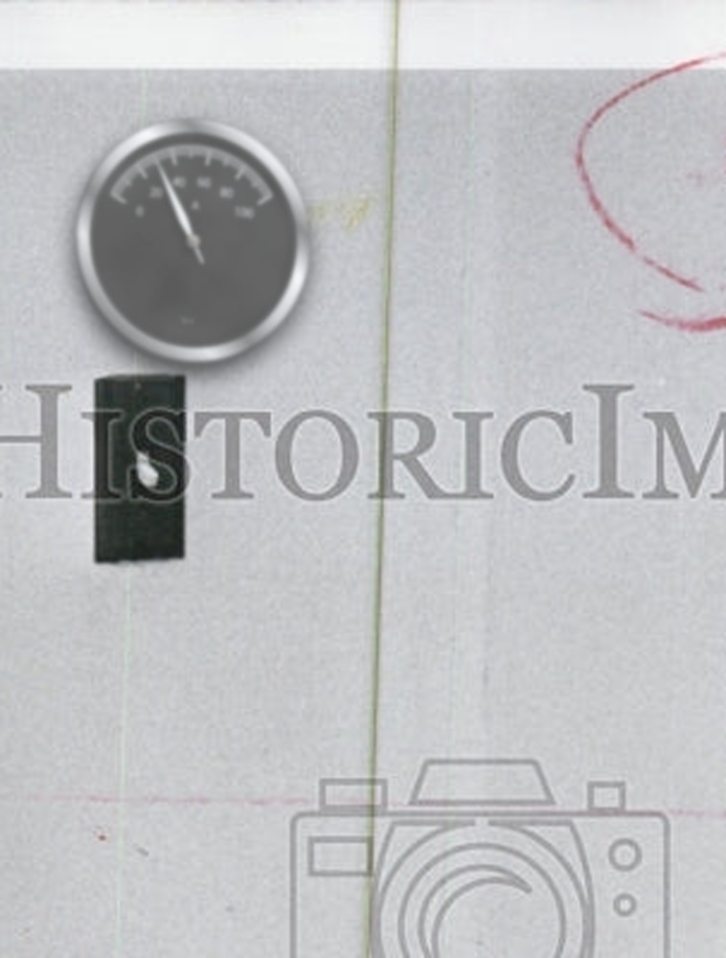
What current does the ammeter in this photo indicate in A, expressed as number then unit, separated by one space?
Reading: 30 A
